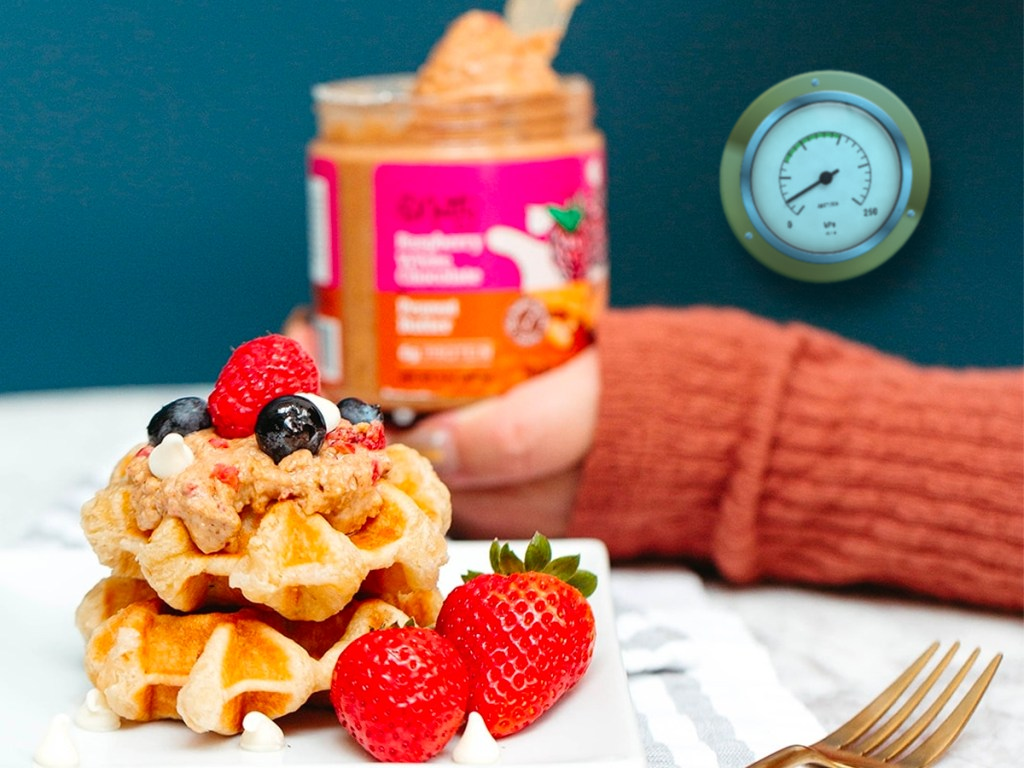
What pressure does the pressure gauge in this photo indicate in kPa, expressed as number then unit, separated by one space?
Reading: 20 kPa
